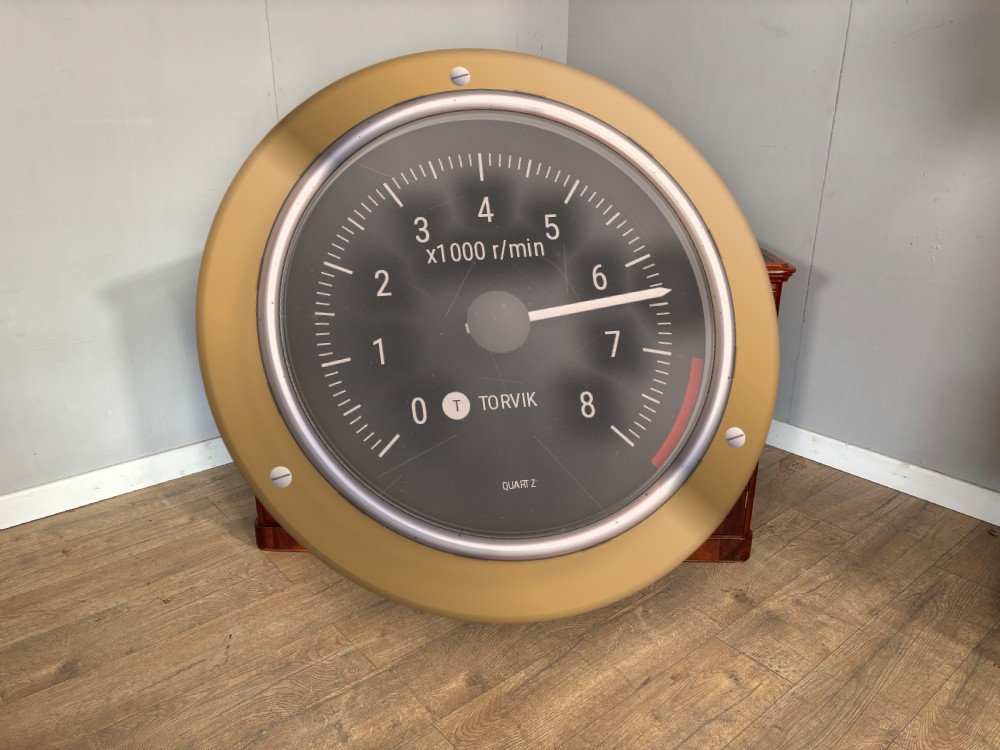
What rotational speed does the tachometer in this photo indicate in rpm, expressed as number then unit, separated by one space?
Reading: 6400 rpm
